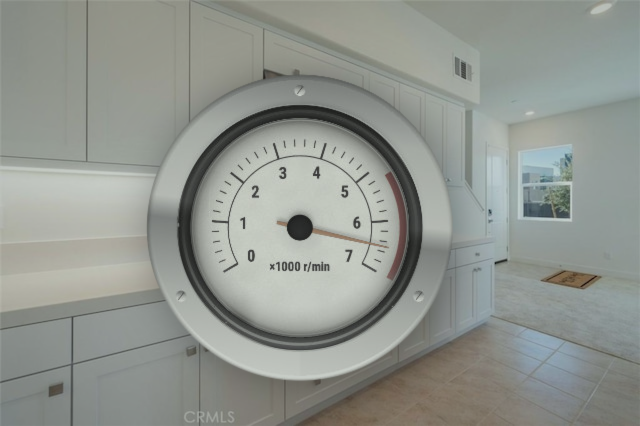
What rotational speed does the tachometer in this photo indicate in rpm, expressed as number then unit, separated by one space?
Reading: 6500 rpm
